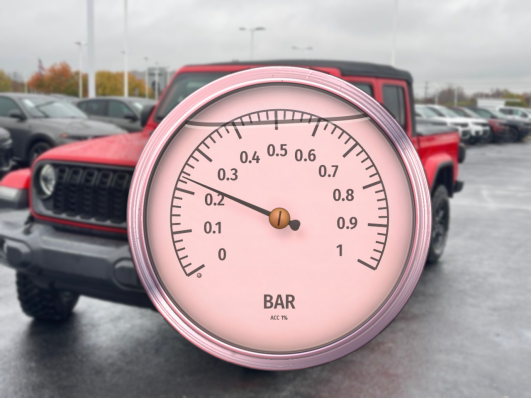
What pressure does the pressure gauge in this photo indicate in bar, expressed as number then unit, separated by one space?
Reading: 0.23 bar
